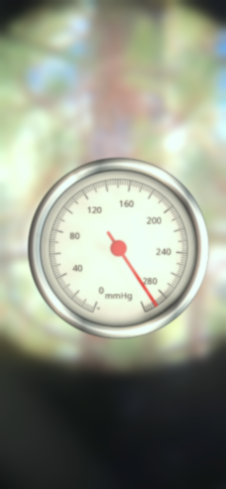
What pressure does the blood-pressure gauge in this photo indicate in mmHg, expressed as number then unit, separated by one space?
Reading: 290 mmHg
